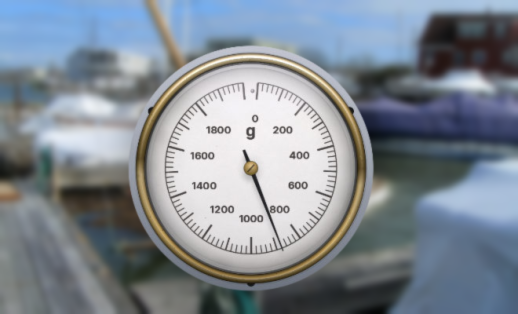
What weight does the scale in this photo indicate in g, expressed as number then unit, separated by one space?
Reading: 880 g
